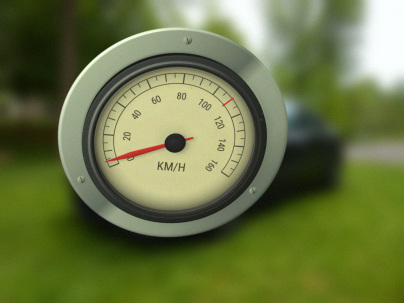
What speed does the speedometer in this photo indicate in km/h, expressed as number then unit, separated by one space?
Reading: 5 km/h
